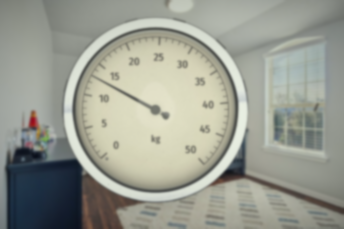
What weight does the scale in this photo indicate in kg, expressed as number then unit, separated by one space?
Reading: 13 kg
